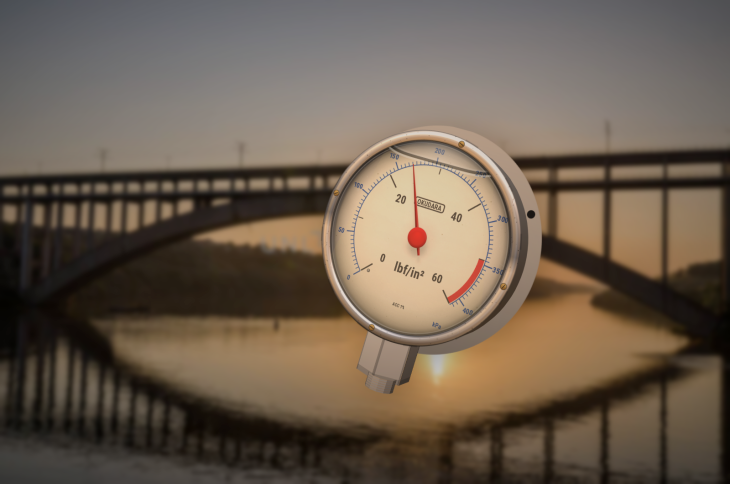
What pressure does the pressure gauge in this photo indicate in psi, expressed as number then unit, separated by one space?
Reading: 25 psi
